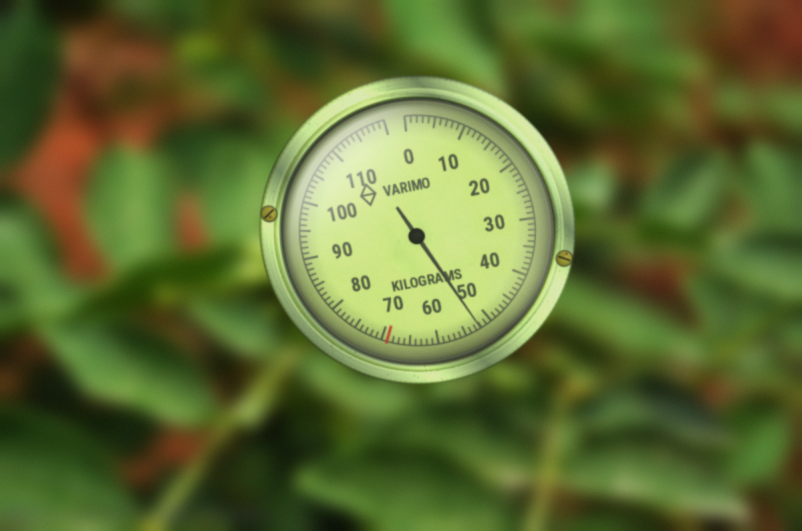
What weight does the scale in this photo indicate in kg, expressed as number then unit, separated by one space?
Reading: 52 kg
